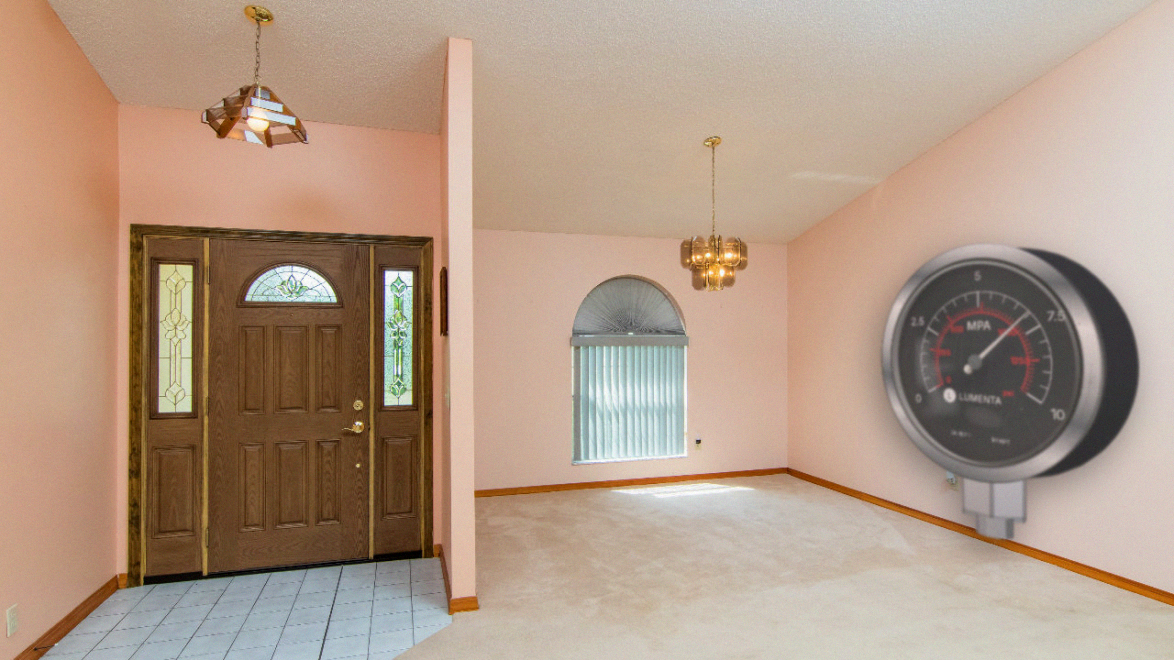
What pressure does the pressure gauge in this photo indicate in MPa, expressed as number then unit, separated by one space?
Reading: 7 MPa
